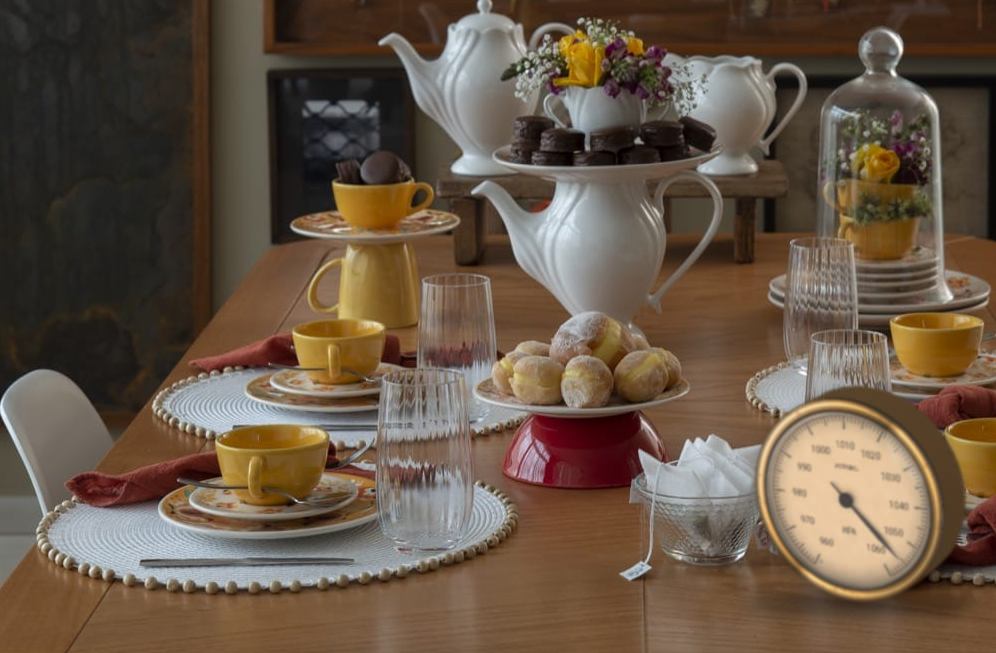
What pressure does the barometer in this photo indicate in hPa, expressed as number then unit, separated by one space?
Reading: 1055 hPa
